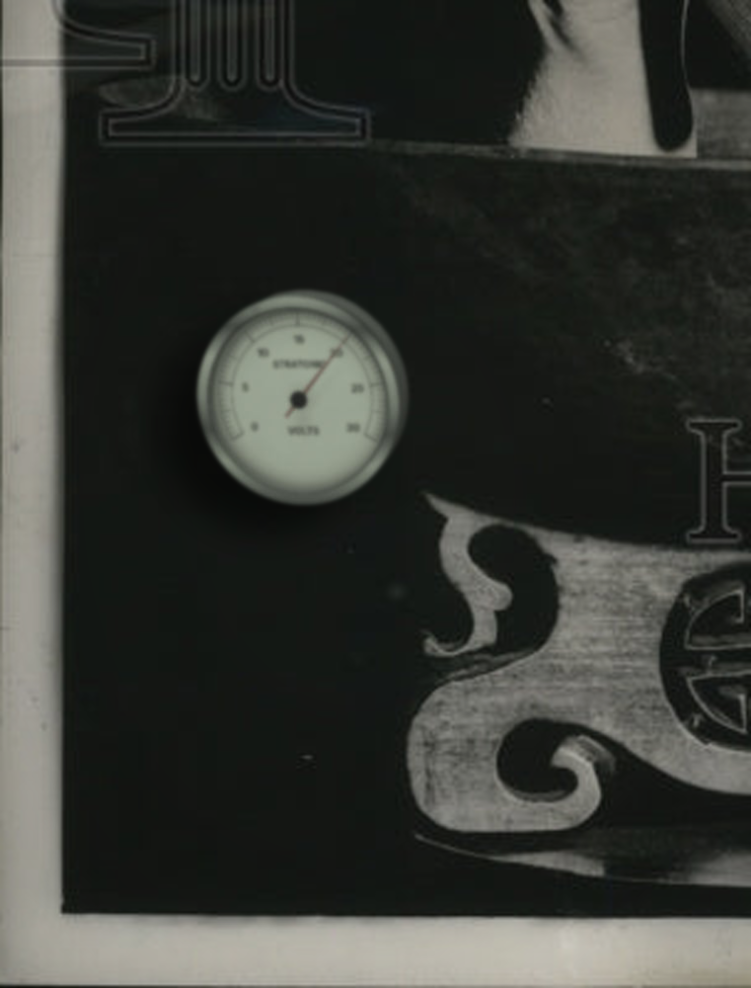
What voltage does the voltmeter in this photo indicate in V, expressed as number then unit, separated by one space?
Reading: 20 V
